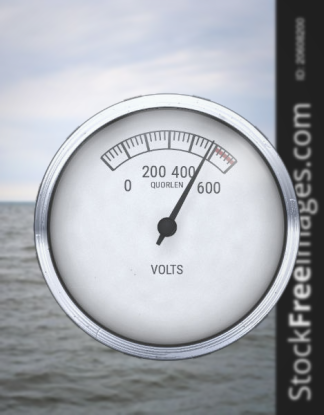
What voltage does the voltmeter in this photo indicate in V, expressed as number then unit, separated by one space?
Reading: 480 V
